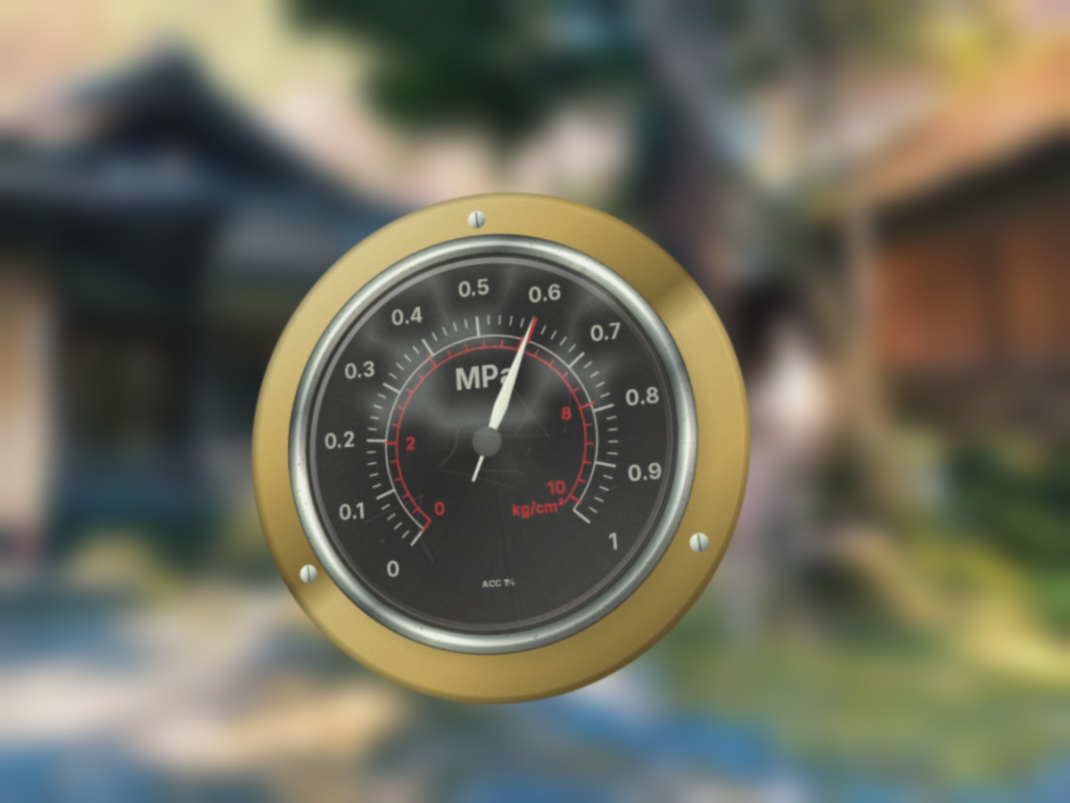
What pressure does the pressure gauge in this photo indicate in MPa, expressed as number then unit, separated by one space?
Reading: 0.6 MPa
